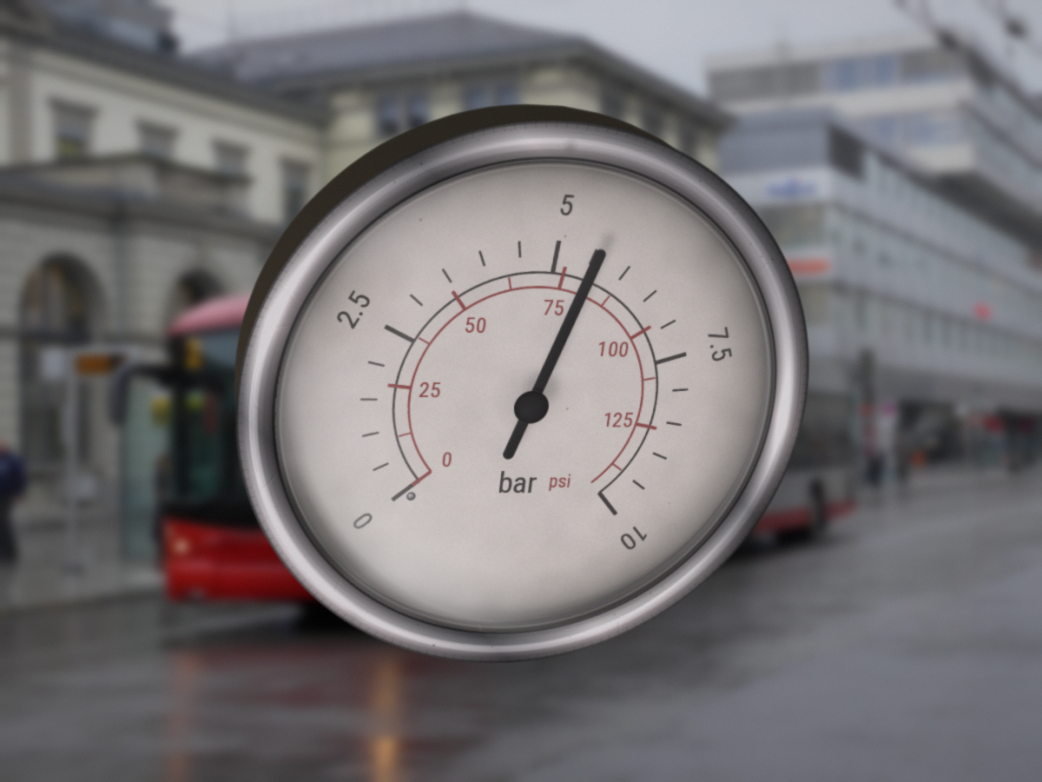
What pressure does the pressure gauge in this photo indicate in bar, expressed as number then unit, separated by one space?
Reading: 5.5 bar
